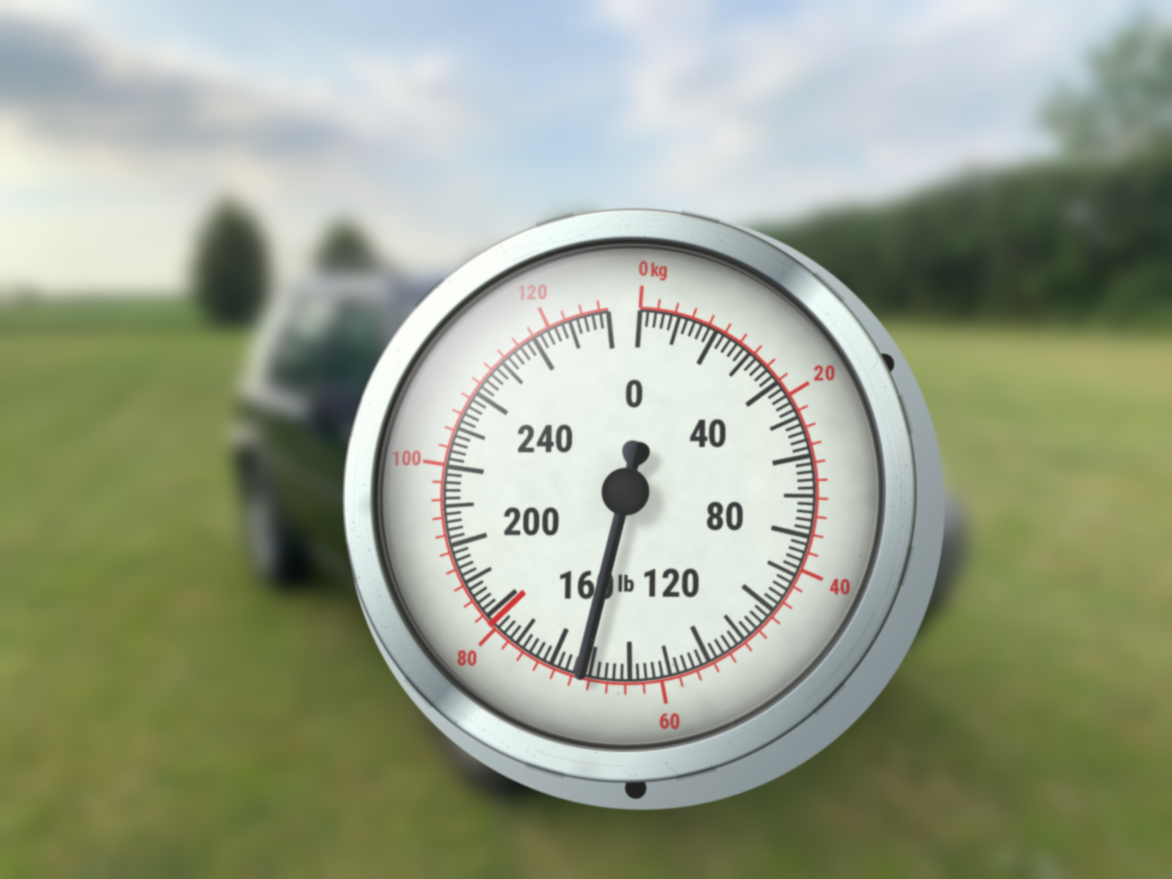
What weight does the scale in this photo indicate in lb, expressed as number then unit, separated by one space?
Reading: 152 lb
